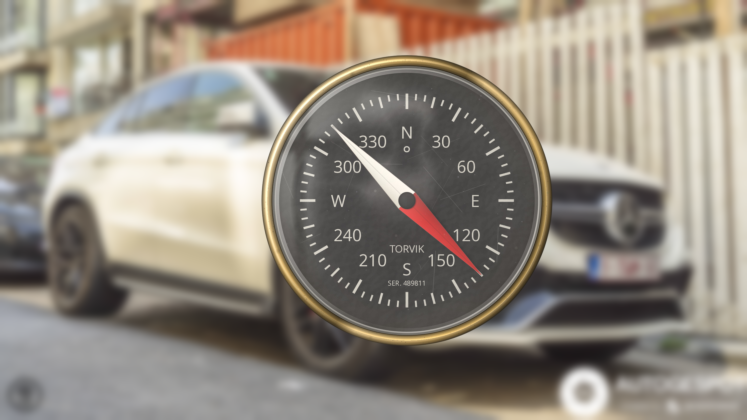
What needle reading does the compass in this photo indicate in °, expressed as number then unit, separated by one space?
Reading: 135 °
